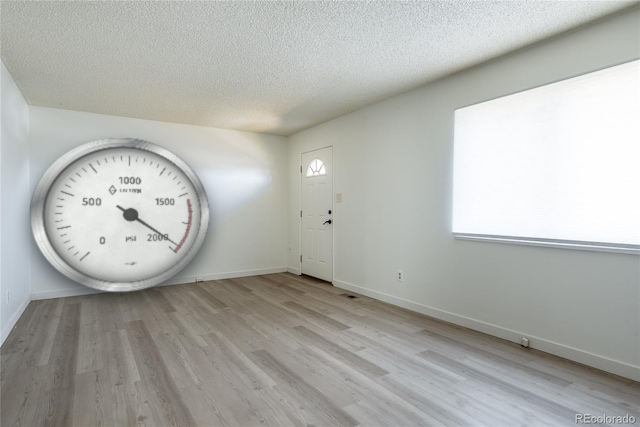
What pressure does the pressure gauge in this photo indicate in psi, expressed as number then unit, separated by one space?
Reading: 1950 psi
